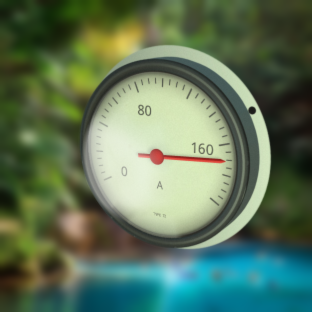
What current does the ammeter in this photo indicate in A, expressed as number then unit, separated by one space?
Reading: 170 A
